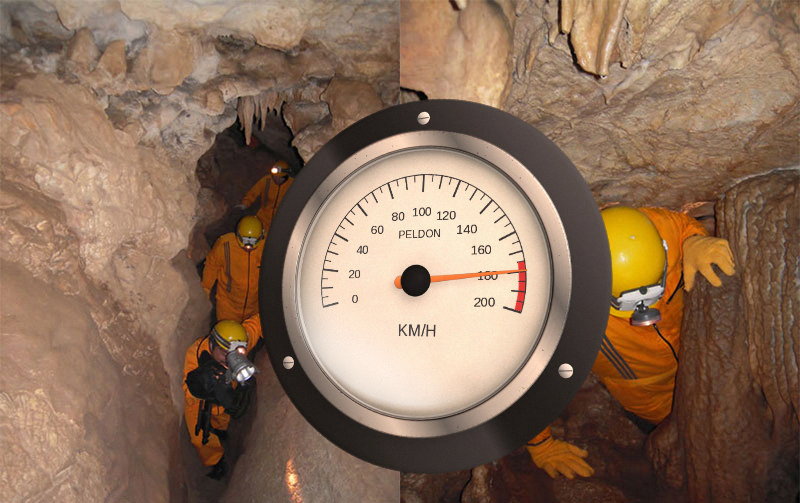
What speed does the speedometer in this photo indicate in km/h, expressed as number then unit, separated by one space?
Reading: 180 km/h
